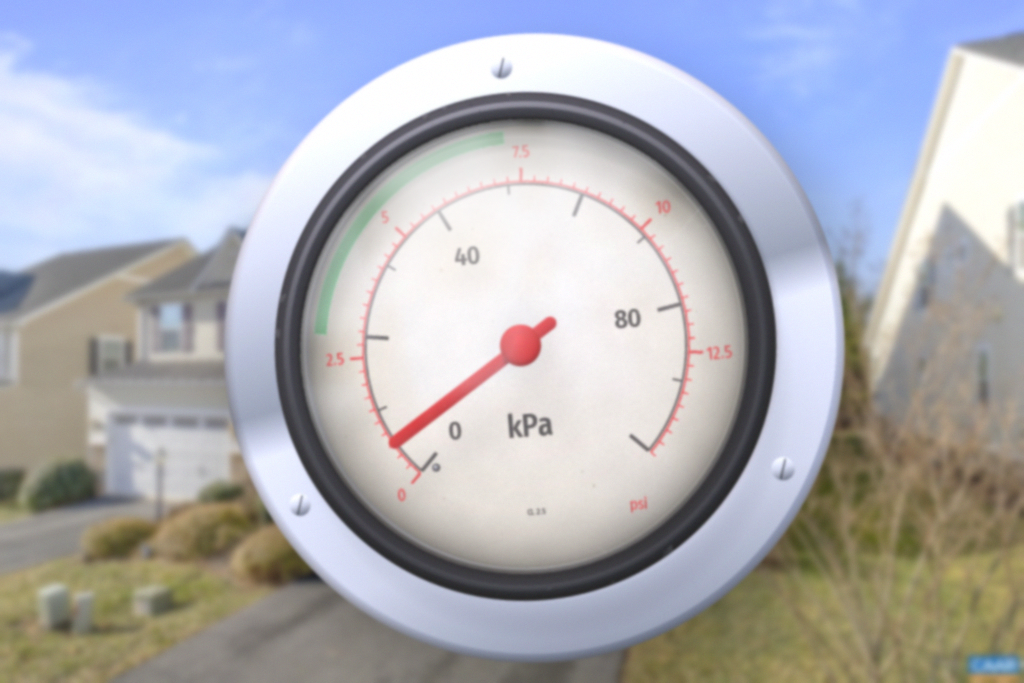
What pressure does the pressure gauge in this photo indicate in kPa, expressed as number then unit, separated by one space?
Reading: 5 kPa
